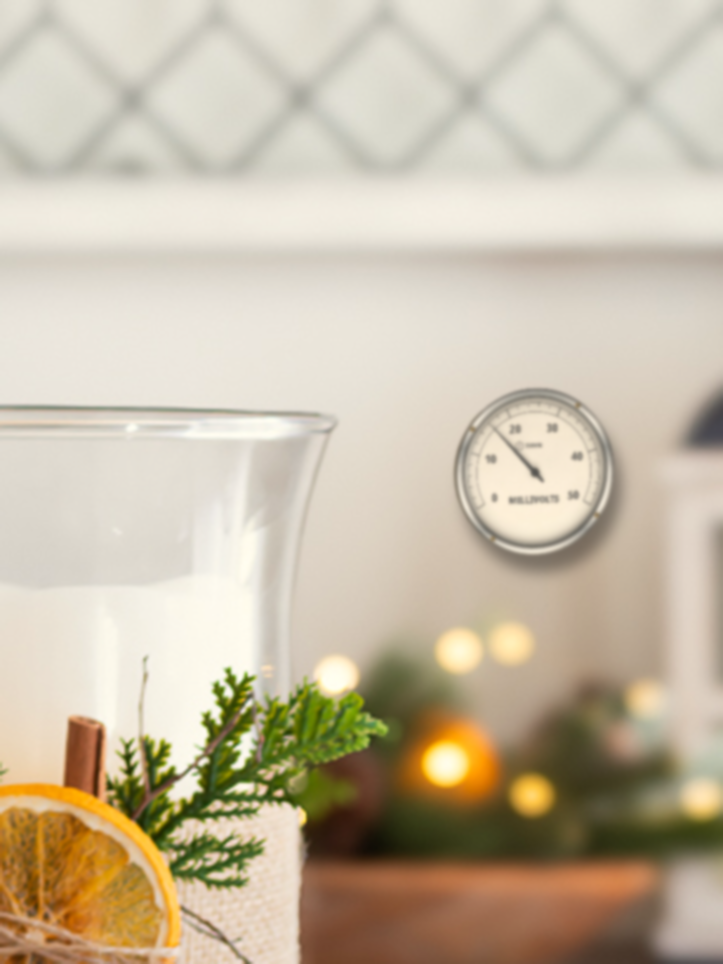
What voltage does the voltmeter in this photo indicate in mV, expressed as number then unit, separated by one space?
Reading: 16 mV
